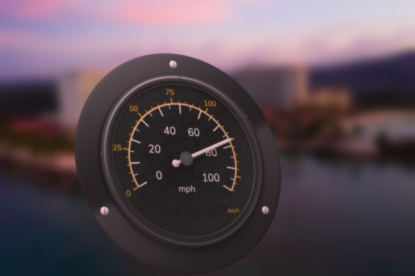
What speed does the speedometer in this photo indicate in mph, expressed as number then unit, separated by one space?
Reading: 77.5 mph
